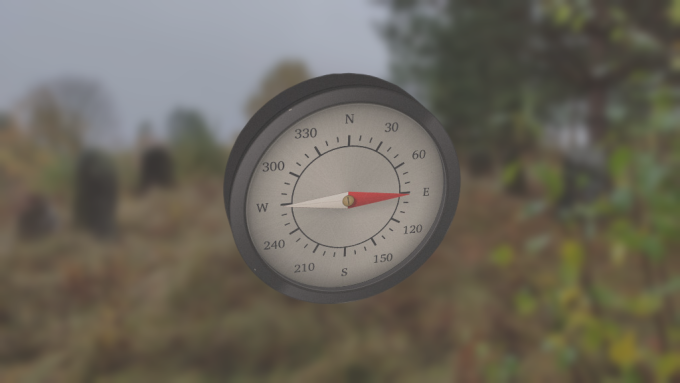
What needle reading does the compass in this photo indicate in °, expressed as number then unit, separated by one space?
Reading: 90 °
